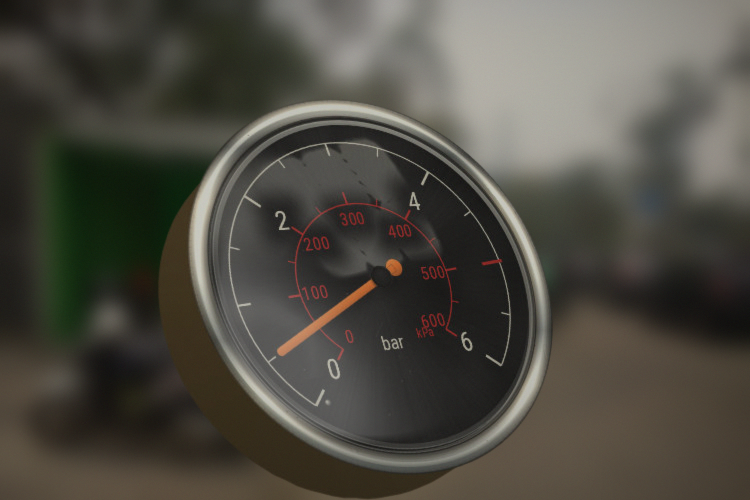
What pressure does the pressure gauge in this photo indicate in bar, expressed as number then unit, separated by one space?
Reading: 0.5 bar
